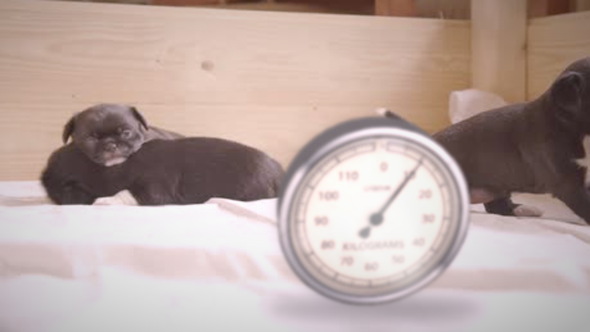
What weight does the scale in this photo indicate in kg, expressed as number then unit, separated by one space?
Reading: 10 kg
